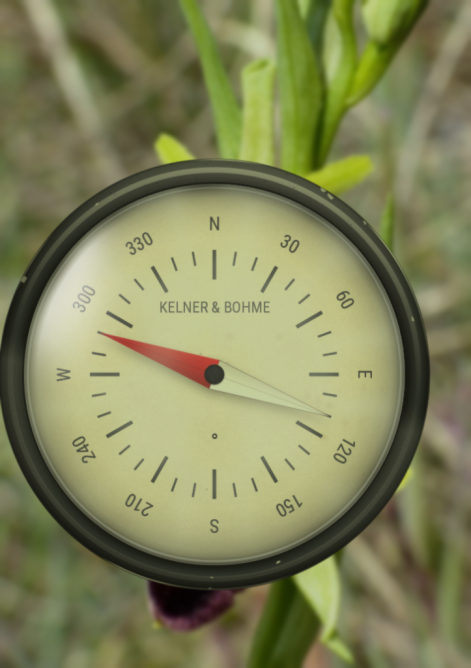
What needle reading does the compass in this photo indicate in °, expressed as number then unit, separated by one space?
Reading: 290 °
